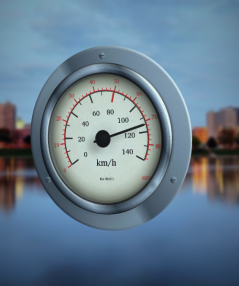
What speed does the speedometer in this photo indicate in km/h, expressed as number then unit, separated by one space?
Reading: 115 km/h
